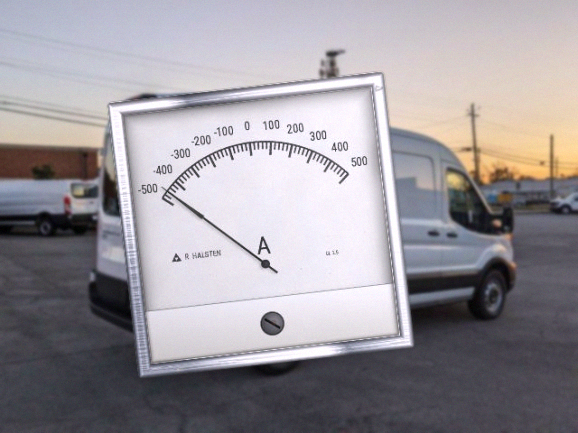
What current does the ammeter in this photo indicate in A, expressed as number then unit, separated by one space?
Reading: -460 A
